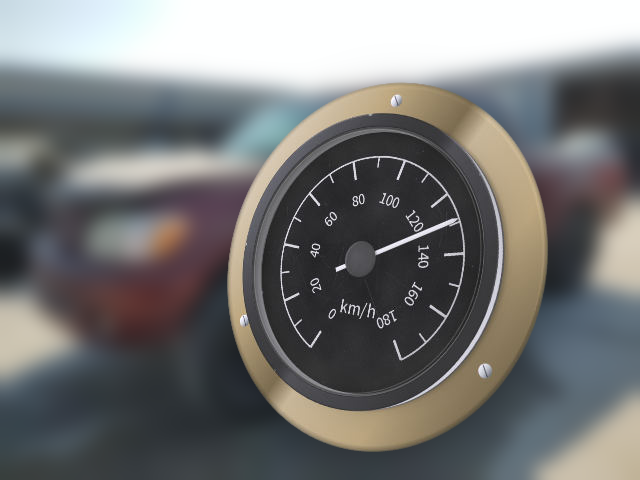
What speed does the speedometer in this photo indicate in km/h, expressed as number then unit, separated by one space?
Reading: 130 km/h
